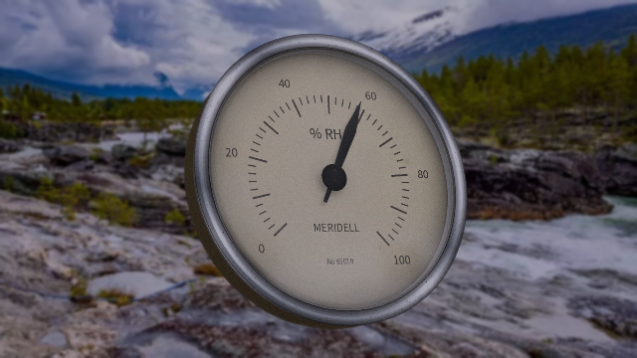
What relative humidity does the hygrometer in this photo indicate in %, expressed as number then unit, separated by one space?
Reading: 58 %
